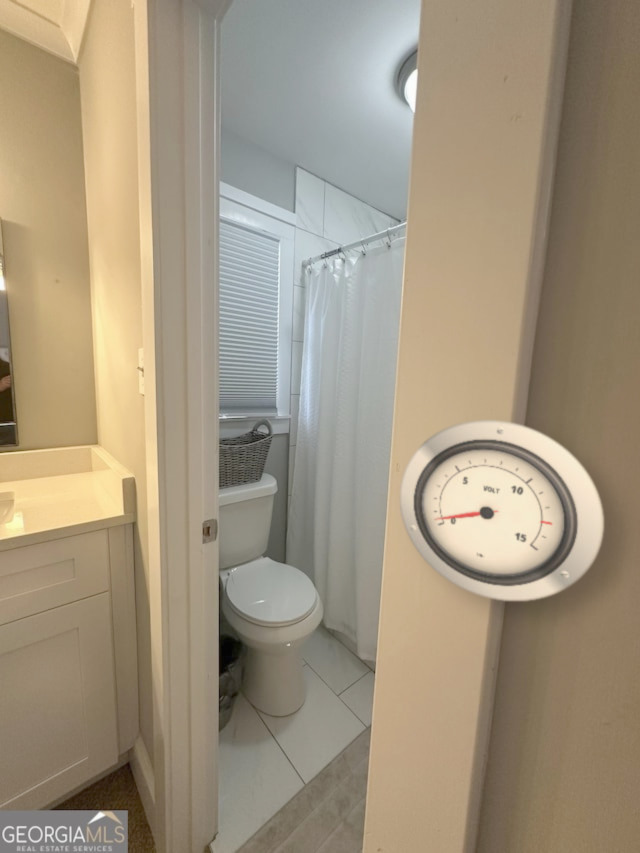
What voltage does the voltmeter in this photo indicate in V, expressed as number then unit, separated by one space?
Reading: 0.5 V
